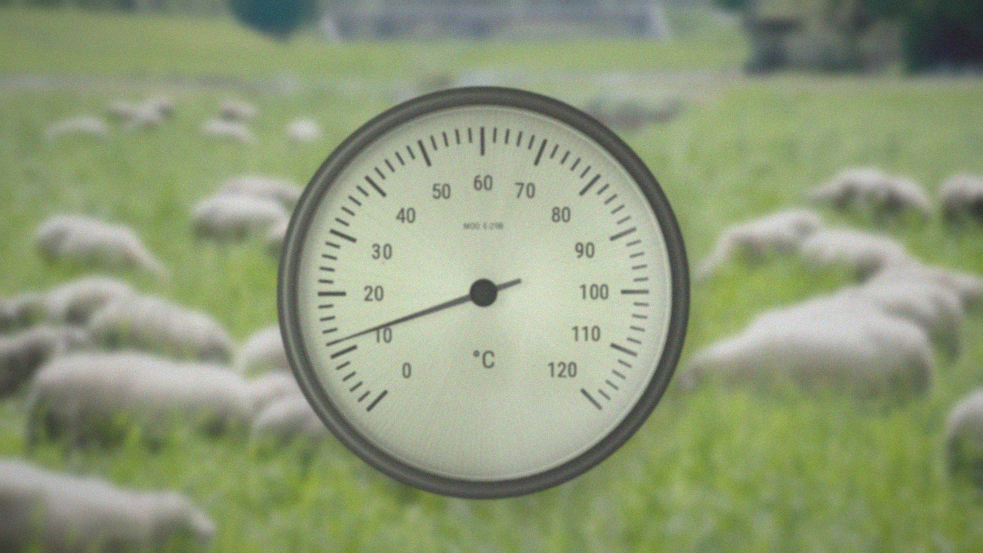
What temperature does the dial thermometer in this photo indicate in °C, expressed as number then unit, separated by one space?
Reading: 12 °C
